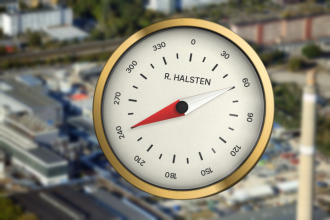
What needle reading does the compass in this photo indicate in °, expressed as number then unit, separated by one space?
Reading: 240 °
